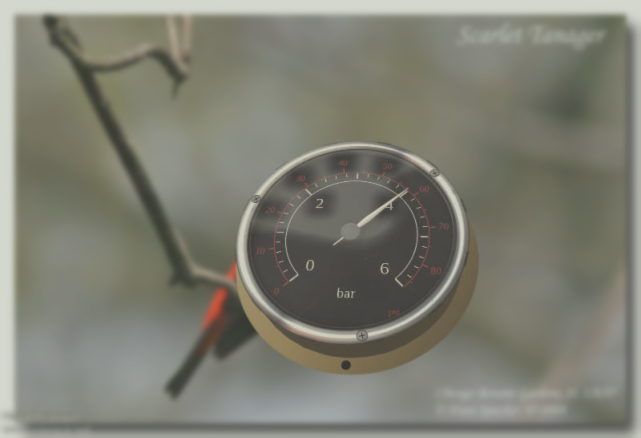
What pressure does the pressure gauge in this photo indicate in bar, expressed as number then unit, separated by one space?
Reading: 4 bar
